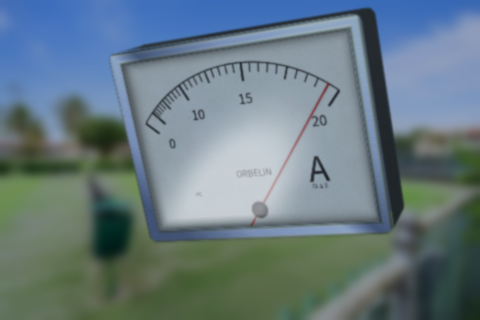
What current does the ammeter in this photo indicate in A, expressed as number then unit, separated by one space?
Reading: 19.5 A
